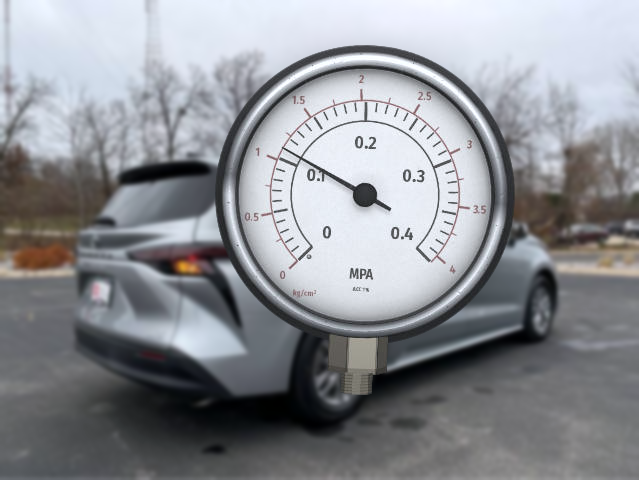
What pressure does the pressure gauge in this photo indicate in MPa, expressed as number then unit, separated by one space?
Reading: 0.11 MPa
